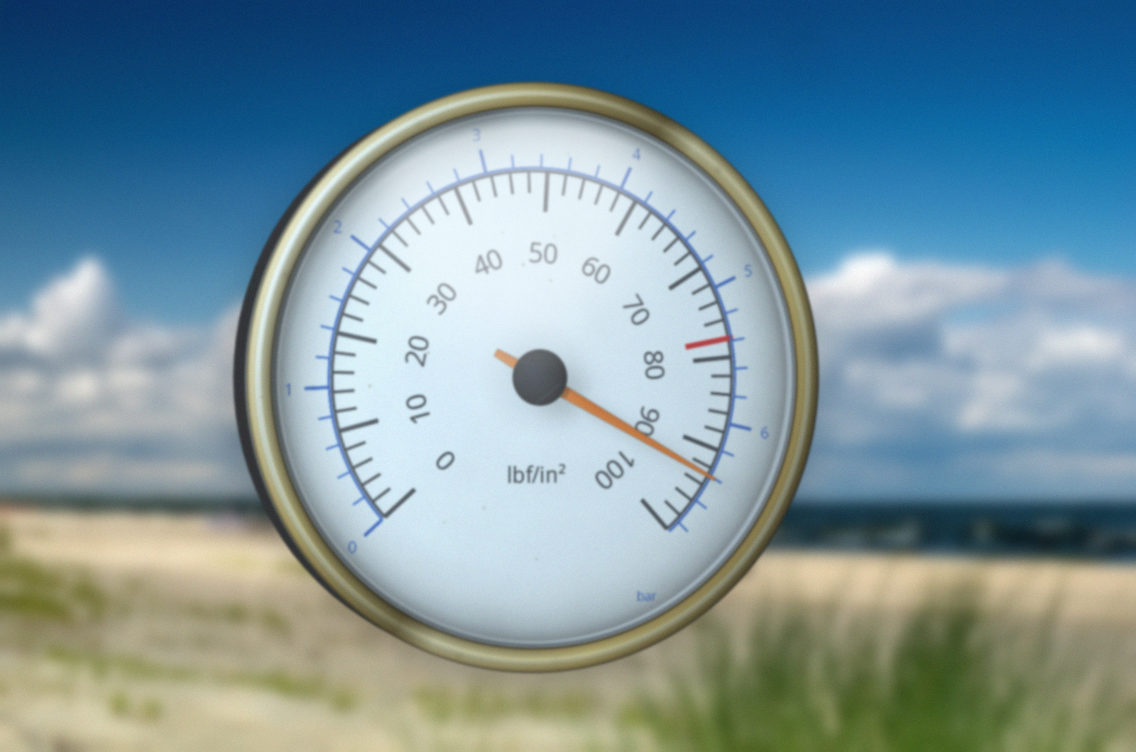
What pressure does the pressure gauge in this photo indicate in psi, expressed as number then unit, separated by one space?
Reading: 93 psi
